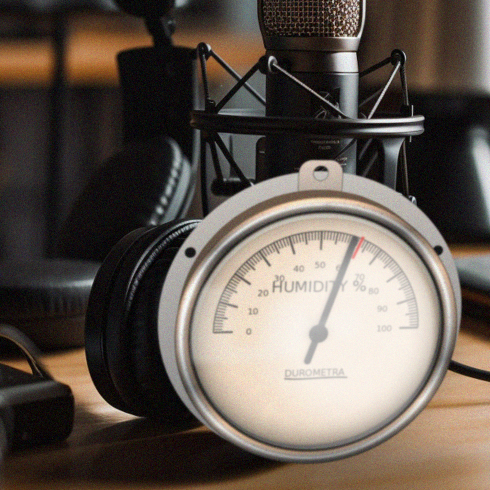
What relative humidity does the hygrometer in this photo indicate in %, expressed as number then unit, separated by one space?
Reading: 60 %
